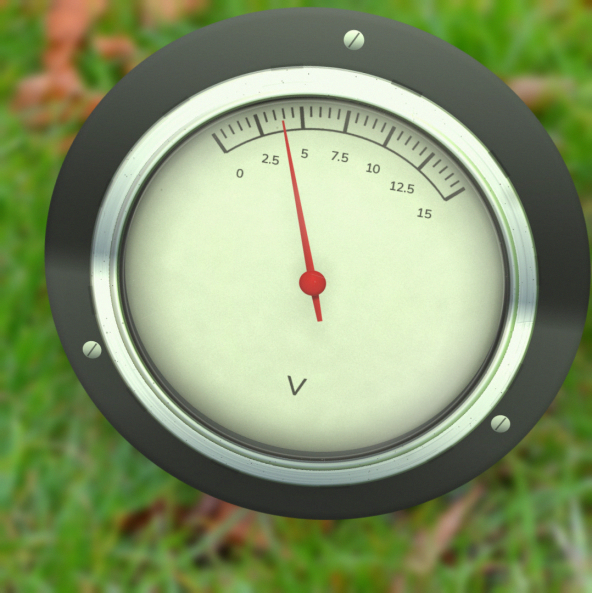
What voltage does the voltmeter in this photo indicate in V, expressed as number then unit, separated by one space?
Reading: 4 V
